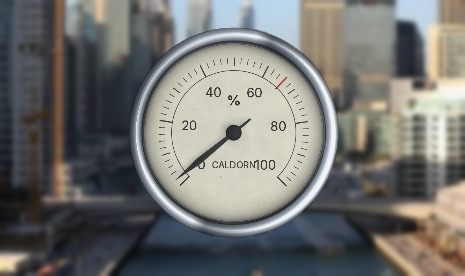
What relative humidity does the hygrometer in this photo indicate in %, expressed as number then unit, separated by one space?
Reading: 2 %
